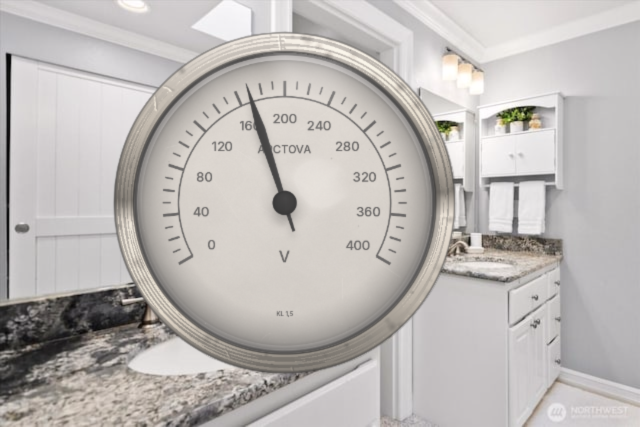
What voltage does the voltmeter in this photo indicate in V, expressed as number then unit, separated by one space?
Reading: 170 V
